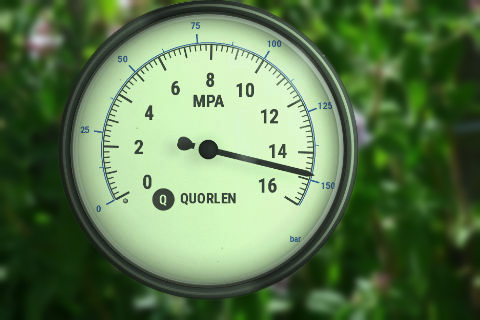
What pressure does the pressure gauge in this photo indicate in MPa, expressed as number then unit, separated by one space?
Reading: 14.8 MPa
